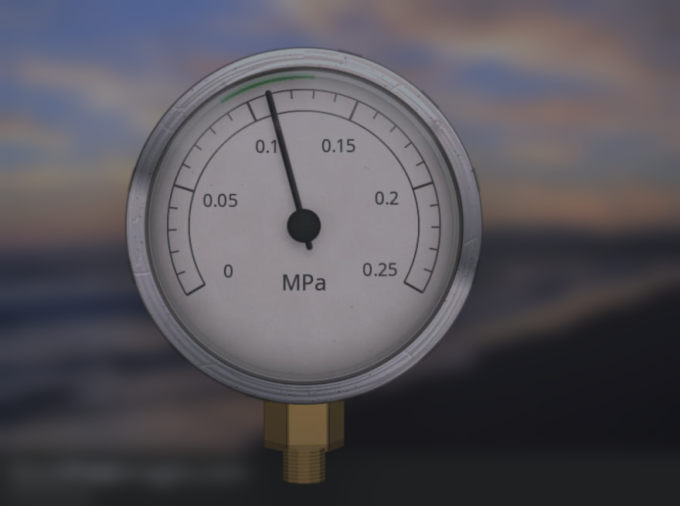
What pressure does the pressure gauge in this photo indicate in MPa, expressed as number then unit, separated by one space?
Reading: 0.11 MPa
